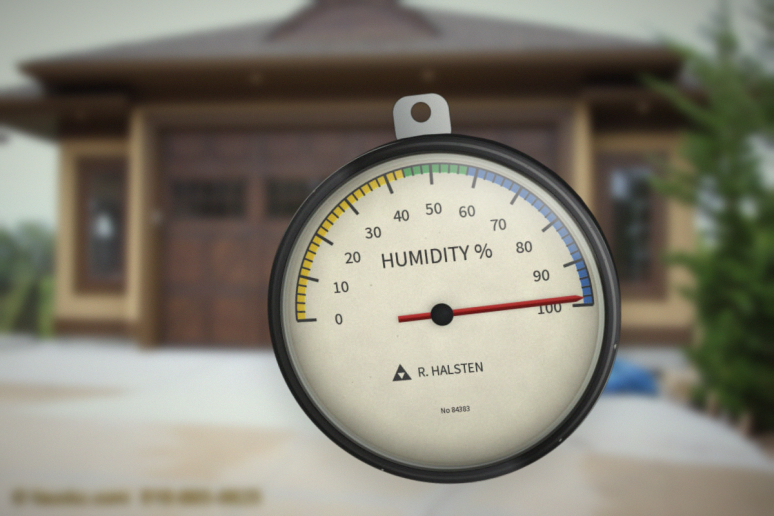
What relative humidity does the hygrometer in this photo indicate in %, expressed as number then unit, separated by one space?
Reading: 98 %
